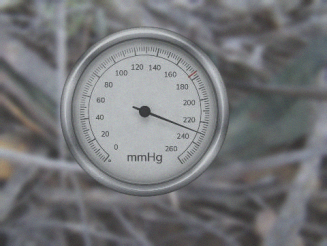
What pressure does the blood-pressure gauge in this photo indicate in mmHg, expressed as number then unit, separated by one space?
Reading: 230 mmHg
